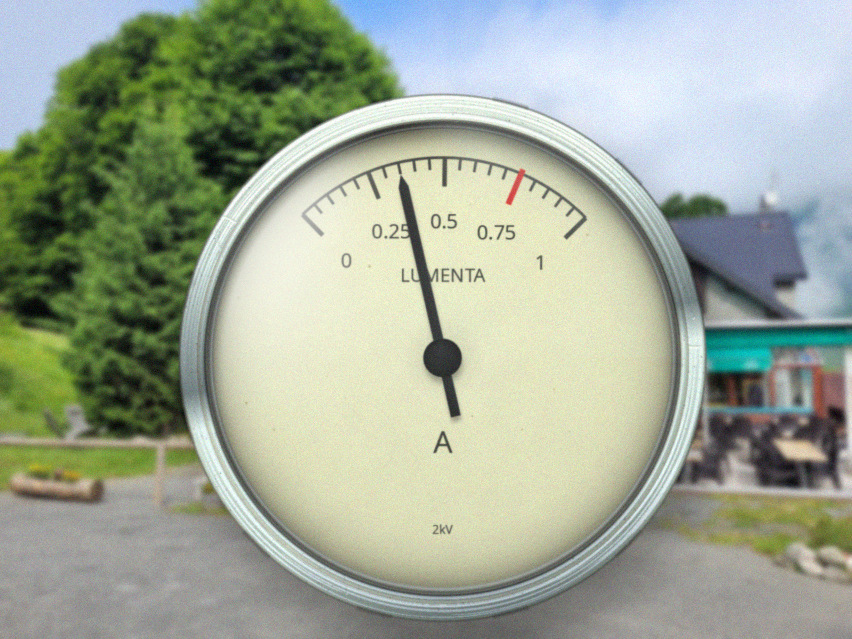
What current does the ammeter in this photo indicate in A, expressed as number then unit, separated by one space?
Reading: 0.35 A
